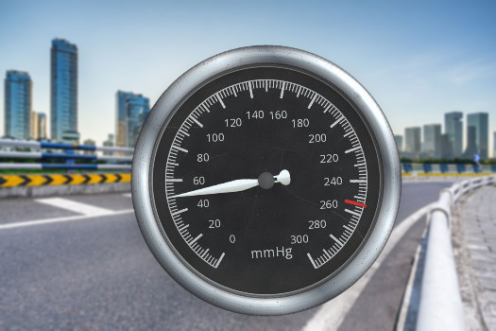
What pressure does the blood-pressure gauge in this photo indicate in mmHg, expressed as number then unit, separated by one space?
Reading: 50 mmHg
